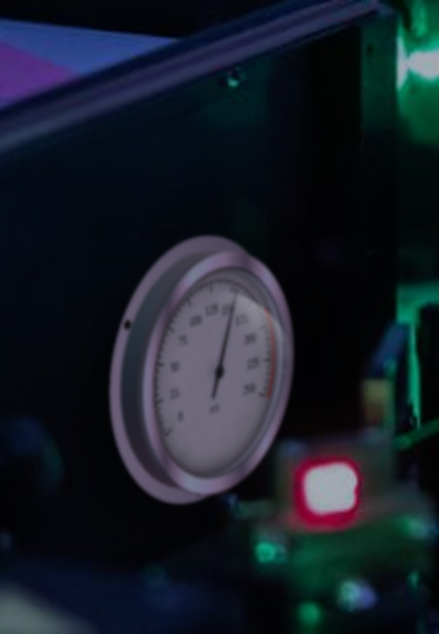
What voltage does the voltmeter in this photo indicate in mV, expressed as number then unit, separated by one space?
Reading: 150 mV
